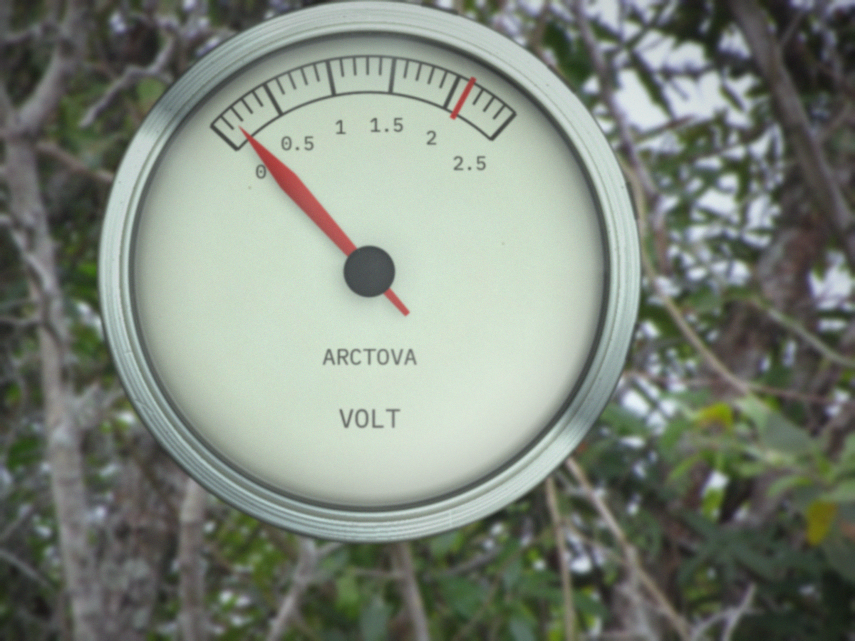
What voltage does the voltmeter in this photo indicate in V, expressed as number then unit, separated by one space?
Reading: 0.15 V
